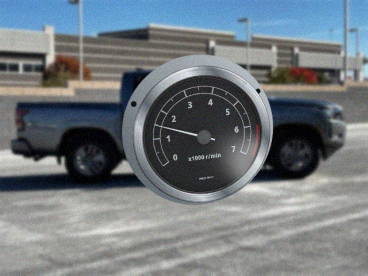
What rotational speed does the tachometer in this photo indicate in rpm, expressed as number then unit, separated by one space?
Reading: 1500 rpm
